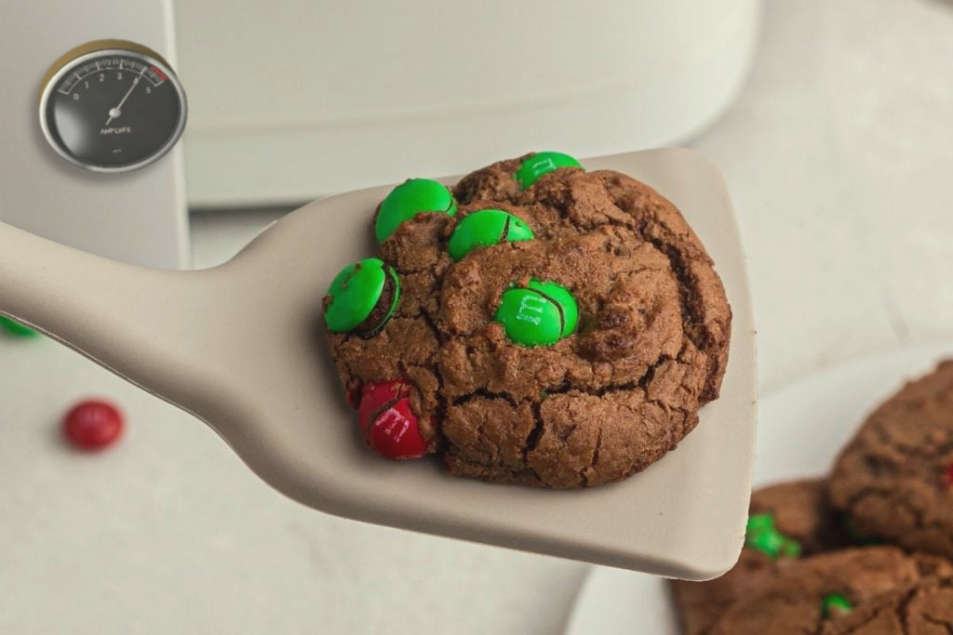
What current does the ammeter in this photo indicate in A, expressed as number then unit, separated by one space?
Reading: 4 A
